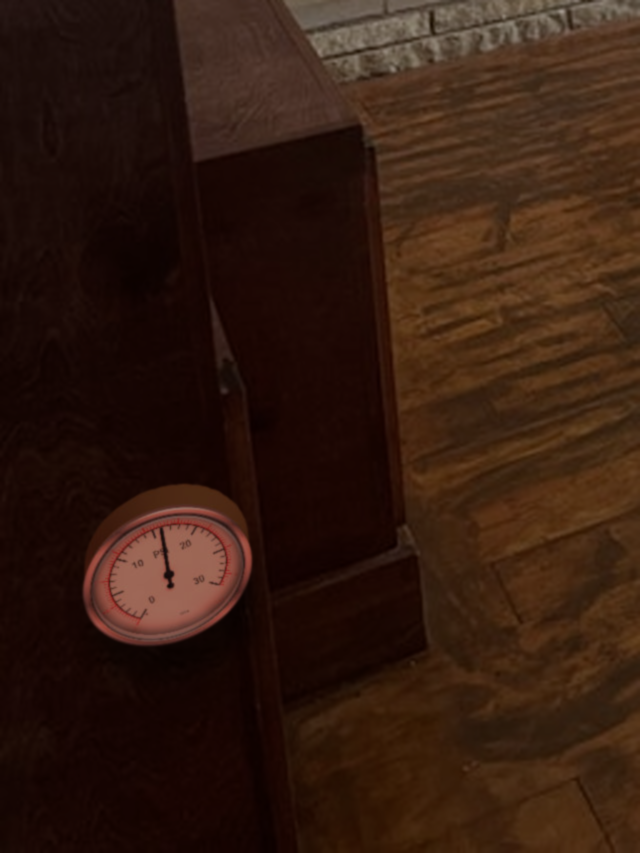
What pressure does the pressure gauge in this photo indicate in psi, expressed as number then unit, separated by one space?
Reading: 16 psi
